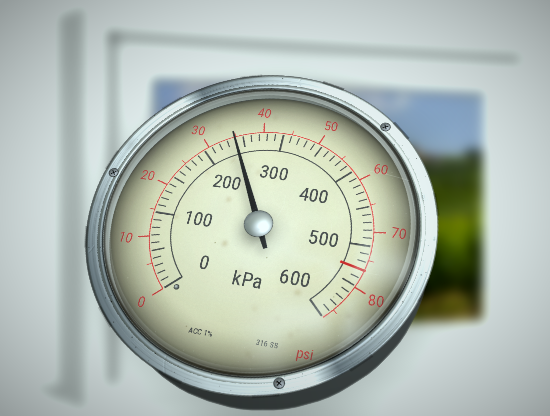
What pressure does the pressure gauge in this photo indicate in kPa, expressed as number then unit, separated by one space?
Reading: 240 kPa
